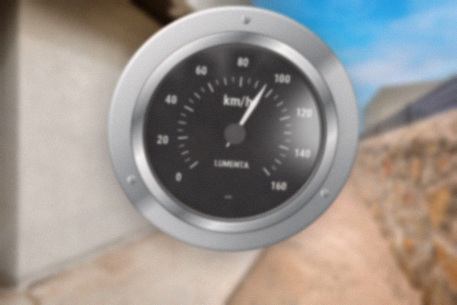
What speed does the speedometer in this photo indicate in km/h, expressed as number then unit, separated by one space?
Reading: 95 km/h
